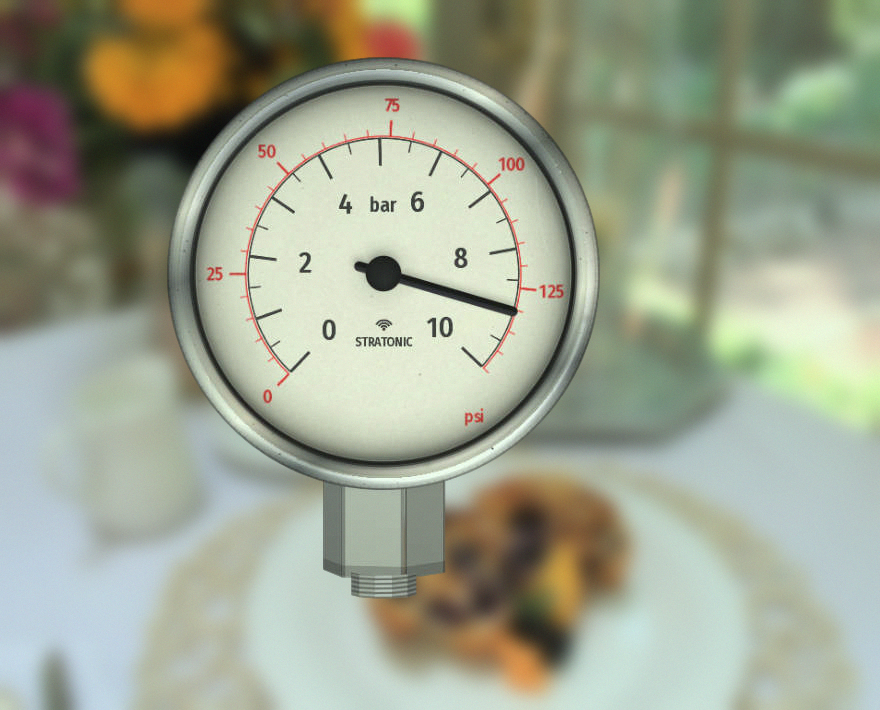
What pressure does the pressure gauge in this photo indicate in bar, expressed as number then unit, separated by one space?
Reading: 9 bar
